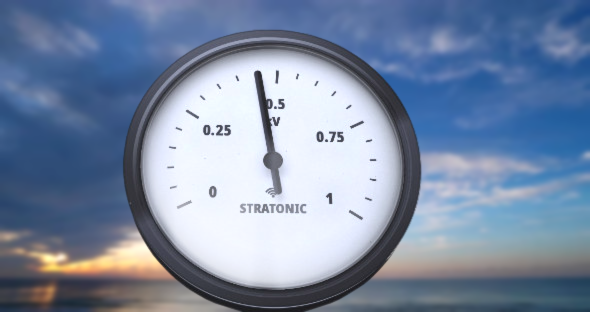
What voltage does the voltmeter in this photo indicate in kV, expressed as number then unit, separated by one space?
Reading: 0.45 kV
